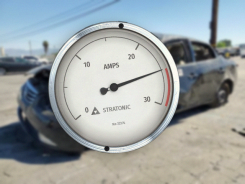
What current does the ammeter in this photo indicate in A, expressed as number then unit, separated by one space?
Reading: 25 A
